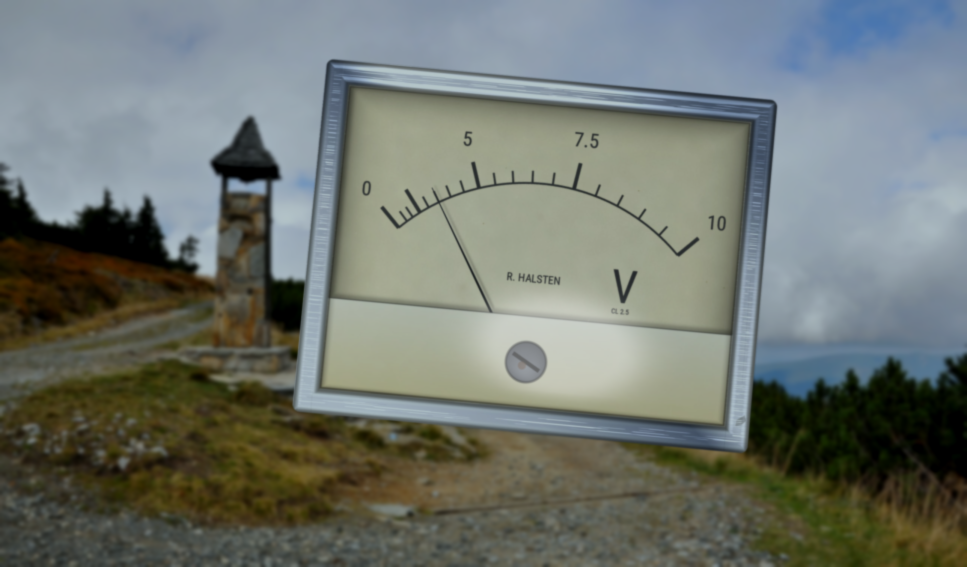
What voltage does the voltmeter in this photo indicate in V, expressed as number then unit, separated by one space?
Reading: 3.5 V
